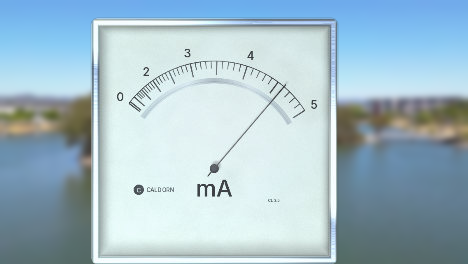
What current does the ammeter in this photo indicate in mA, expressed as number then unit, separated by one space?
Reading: 4.6 mA
